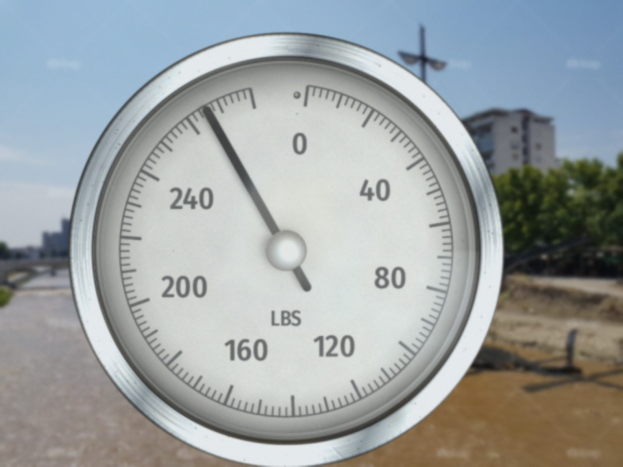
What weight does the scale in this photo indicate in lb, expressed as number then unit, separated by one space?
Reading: 266 lb
